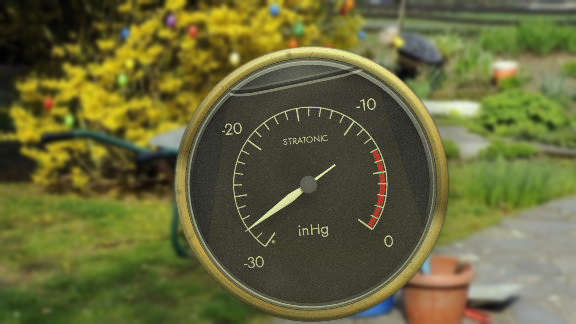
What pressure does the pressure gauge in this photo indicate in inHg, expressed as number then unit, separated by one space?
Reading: -28 inHg
